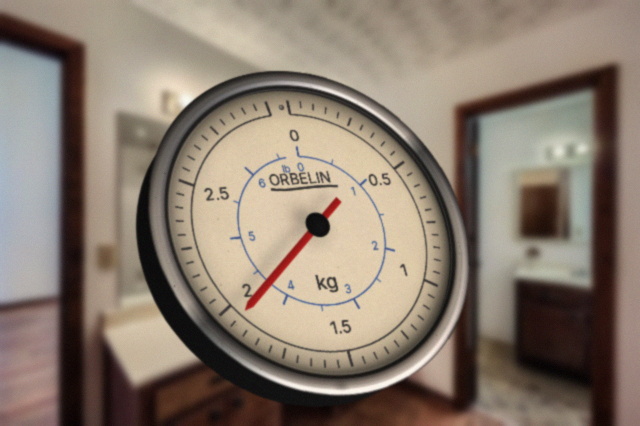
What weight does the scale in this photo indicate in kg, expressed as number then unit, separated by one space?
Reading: 1.95 kg
